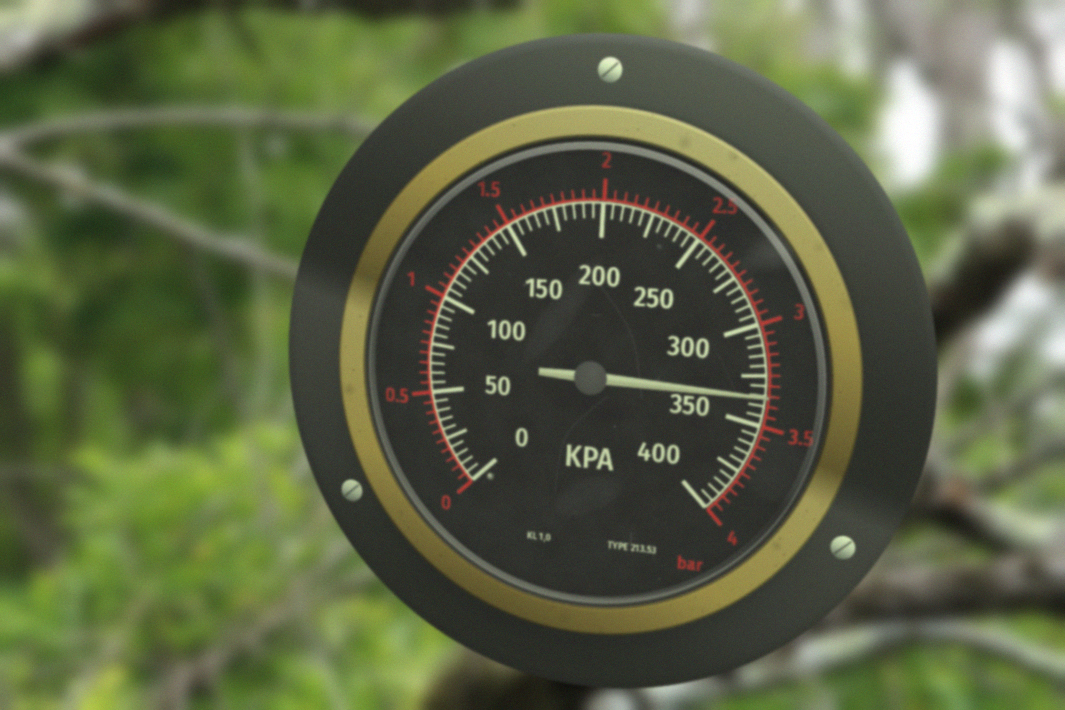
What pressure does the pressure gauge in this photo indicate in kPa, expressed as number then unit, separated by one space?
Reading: 335 kPa
